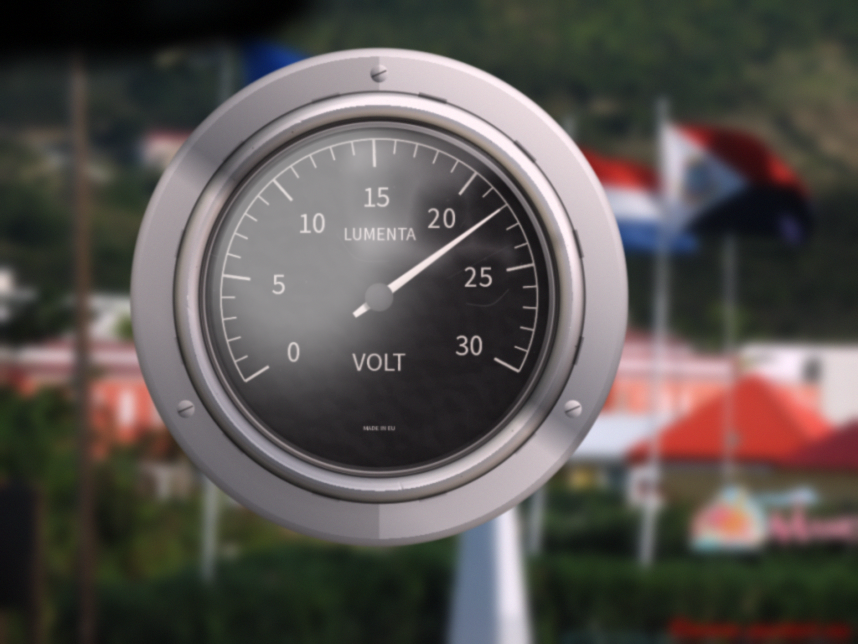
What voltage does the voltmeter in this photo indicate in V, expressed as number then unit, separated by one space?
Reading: 22 V
